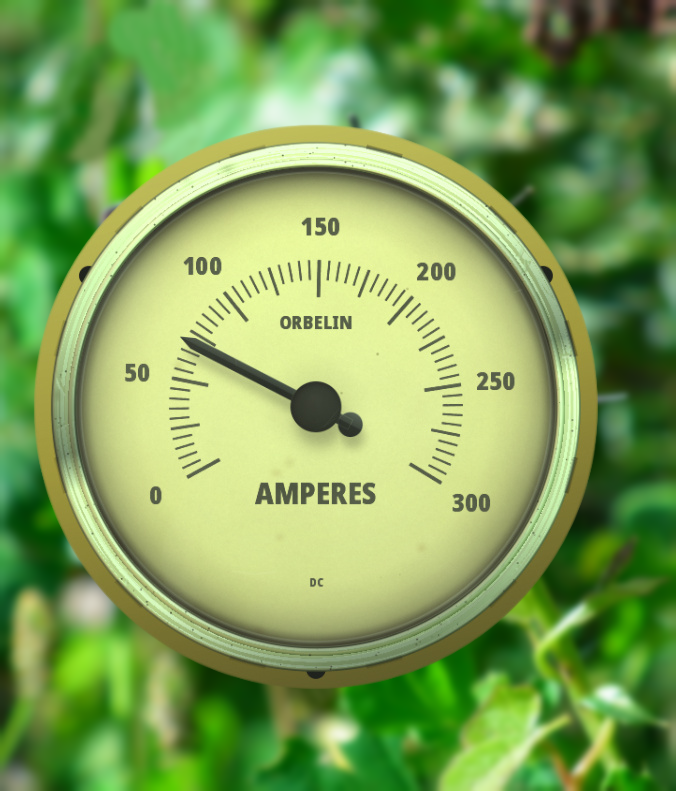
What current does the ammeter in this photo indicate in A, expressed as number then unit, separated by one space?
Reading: 70 A
